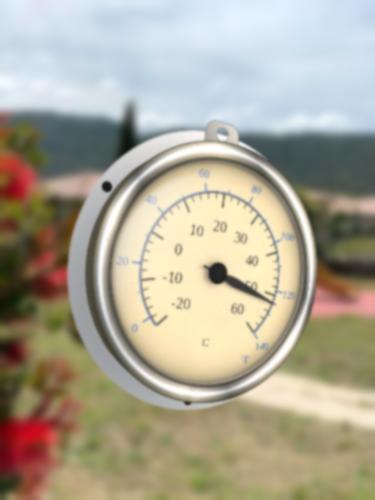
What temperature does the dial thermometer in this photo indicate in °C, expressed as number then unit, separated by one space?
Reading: 52 °C
